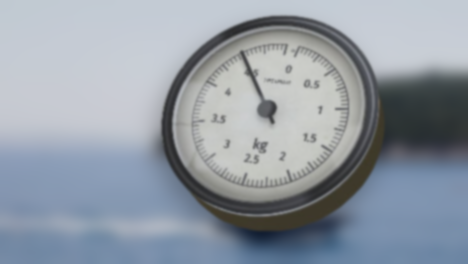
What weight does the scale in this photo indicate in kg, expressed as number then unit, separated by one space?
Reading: 4.5 kg
